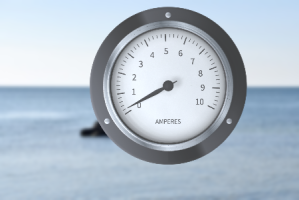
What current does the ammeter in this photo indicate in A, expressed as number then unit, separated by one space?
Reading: 0.2 A
